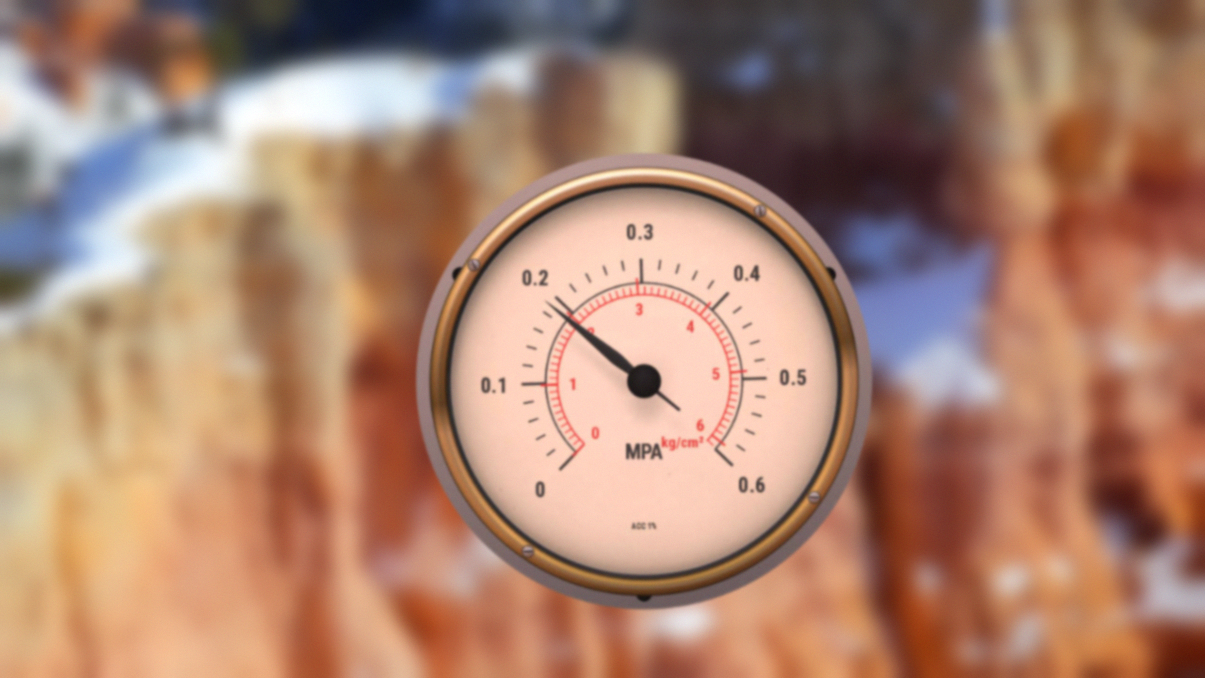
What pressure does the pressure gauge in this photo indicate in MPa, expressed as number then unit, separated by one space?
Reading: 0.19 MPa
